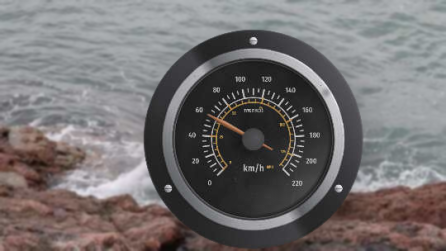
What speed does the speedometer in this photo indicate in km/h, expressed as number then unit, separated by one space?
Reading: 60 km/h
